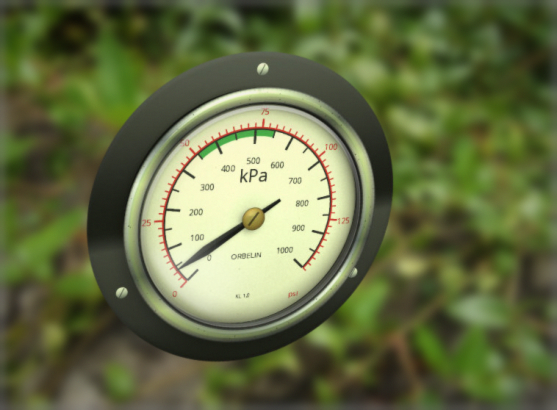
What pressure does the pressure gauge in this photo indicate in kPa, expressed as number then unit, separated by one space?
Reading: 50 kPa
